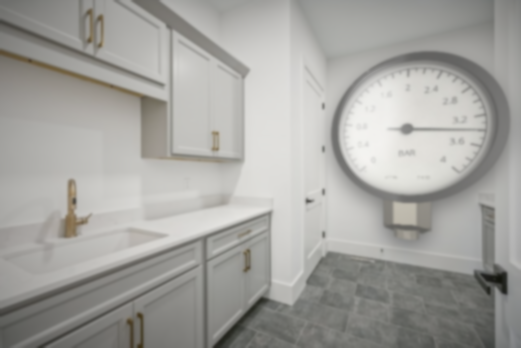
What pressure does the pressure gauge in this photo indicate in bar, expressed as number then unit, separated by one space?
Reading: 3.4 bar
